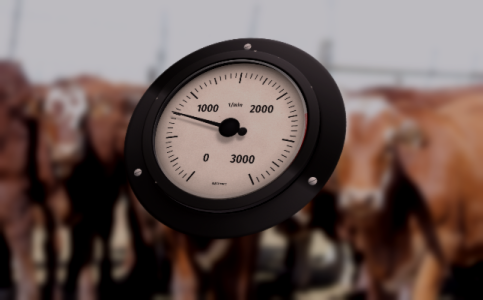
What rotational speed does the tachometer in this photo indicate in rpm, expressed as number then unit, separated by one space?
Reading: 750 rpm
